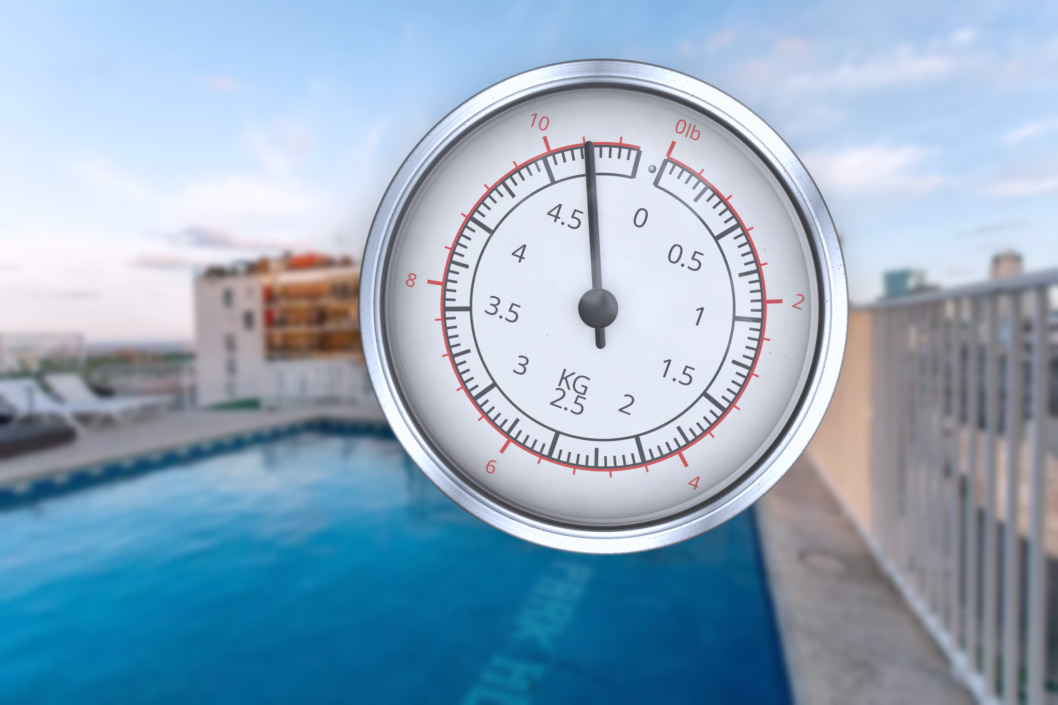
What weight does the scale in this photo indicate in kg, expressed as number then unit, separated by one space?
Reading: 4.75 kg
